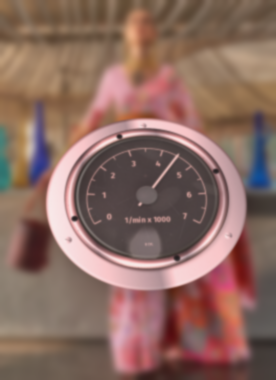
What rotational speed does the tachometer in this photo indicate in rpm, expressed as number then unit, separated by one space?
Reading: 4500 rpm
